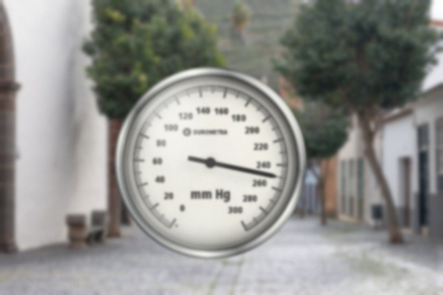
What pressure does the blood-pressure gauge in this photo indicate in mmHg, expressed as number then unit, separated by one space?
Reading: 250 mmHg
